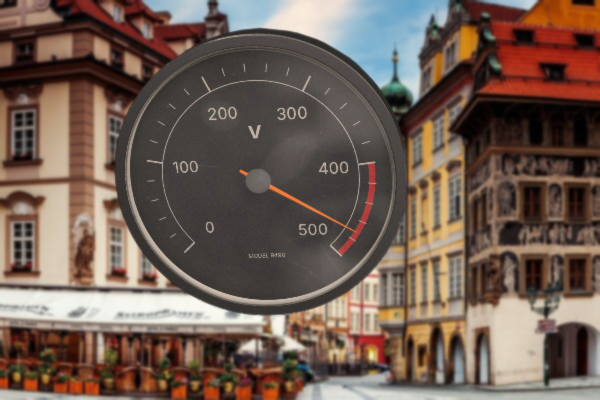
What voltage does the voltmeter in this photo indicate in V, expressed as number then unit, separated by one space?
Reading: 470 V
